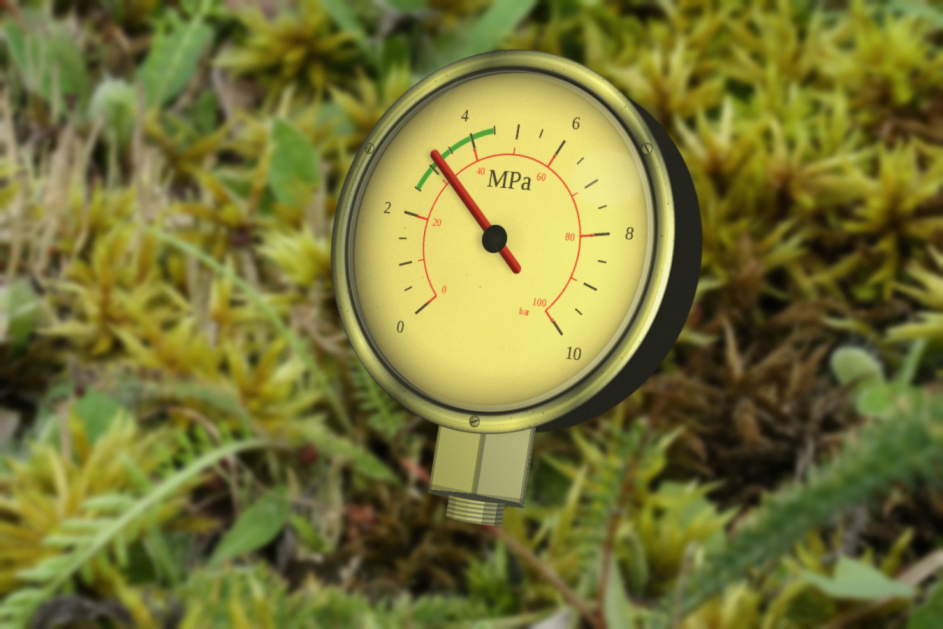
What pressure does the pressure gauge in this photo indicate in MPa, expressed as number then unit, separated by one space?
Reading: 3.25 MPa
